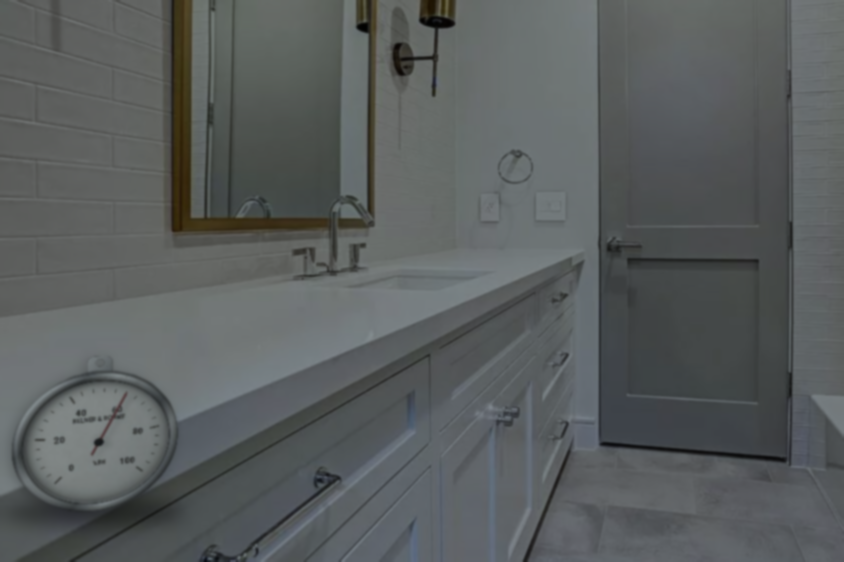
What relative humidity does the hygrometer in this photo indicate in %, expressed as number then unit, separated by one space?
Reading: 60 %
